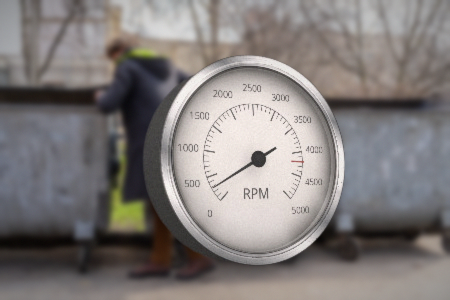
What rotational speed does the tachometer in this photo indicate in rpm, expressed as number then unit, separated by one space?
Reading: 300 rpm
